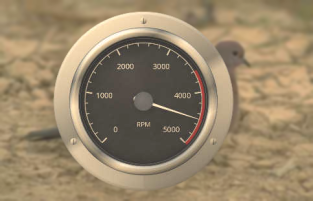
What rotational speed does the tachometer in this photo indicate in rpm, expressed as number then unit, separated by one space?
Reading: 4500 rpm
